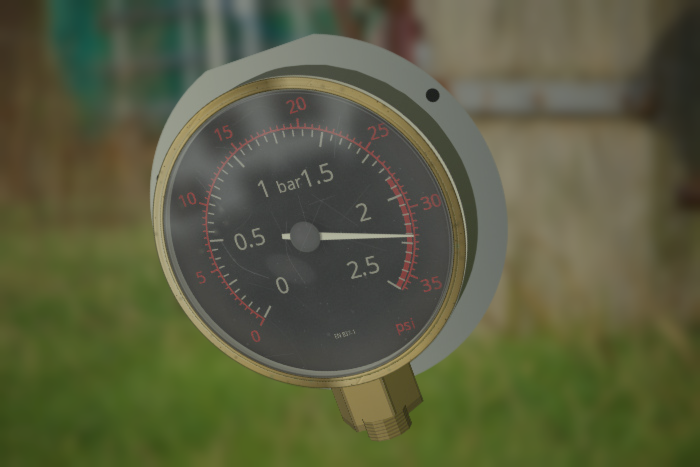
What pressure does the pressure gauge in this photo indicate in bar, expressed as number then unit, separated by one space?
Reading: 2.2 bar
